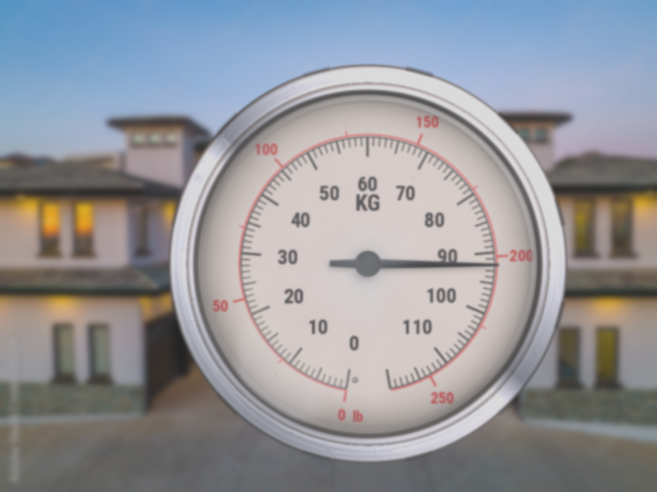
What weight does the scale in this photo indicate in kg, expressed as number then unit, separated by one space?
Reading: 92 kg
